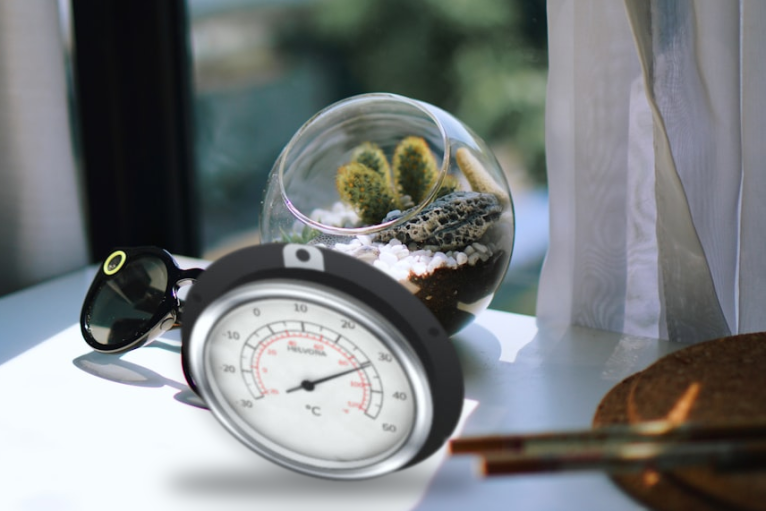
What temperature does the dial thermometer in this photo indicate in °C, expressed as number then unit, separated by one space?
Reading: 30 °C
